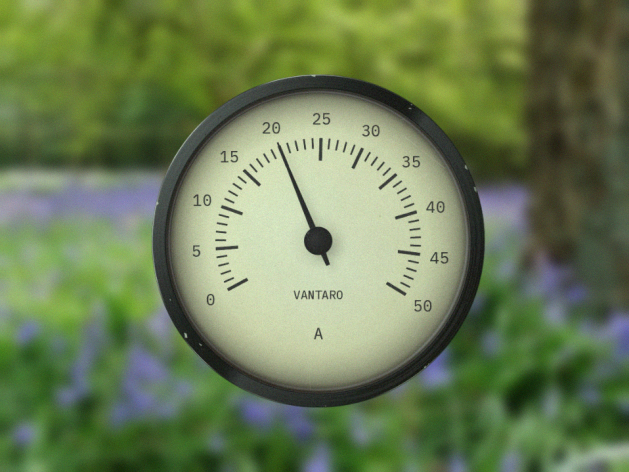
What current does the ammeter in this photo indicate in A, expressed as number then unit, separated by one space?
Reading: 20 A
